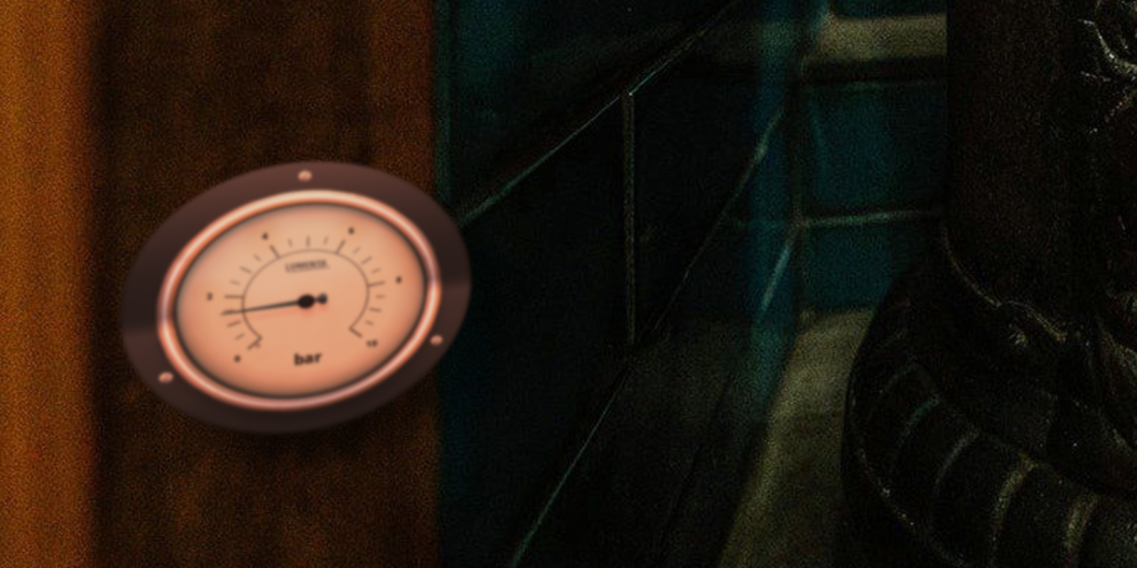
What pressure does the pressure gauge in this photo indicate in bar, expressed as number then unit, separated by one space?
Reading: 1.5 bar
